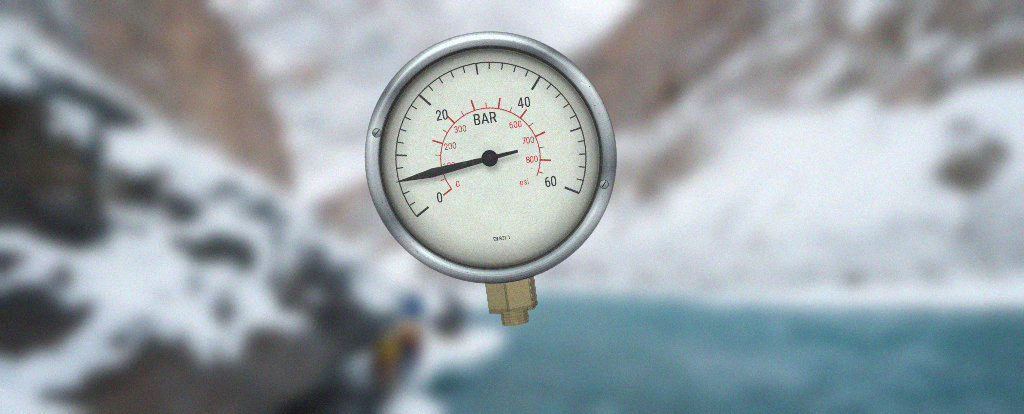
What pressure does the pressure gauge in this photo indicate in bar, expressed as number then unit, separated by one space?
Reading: 6 bar
